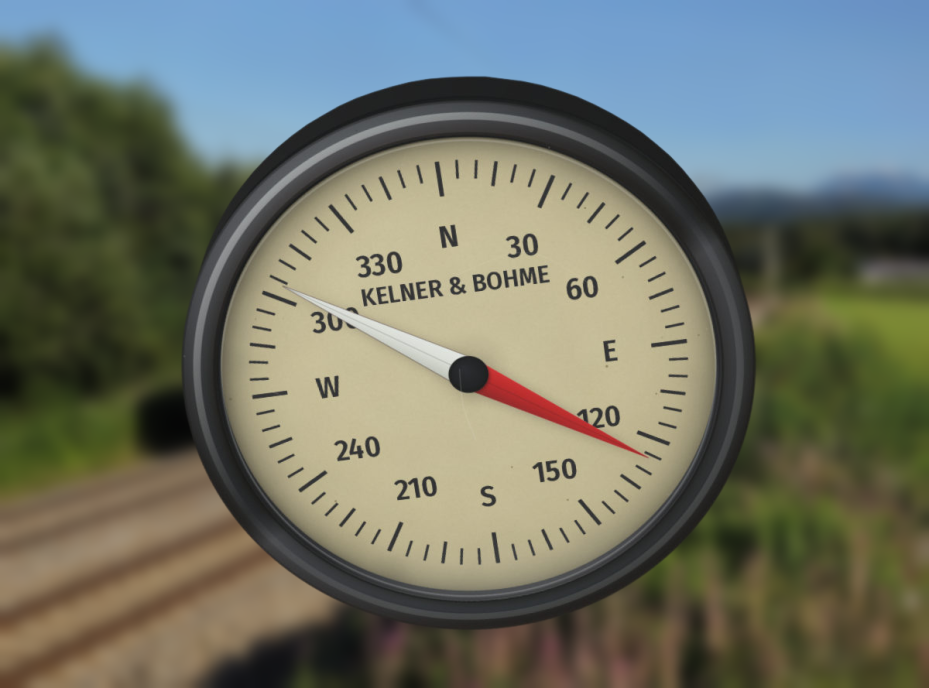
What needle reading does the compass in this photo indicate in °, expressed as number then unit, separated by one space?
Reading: 125 °
